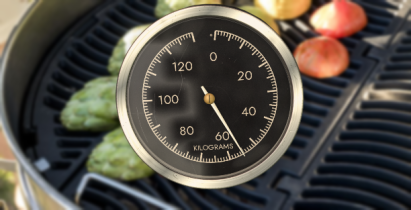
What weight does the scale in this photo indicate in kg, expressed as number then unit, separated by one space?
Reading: 55 kg
